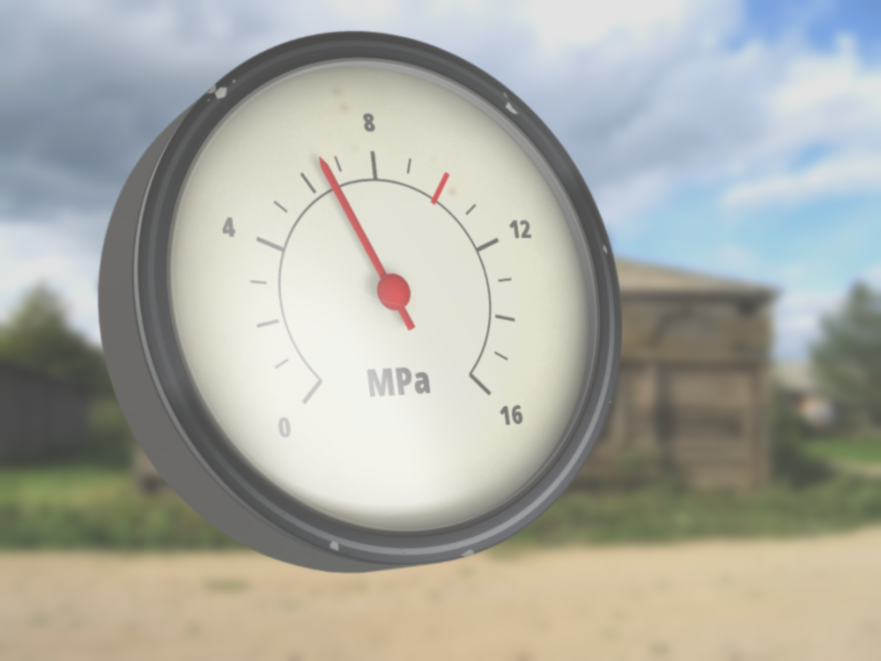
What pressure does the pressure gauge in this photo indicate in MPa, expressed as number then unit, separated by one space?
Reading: 6.5 MPa
